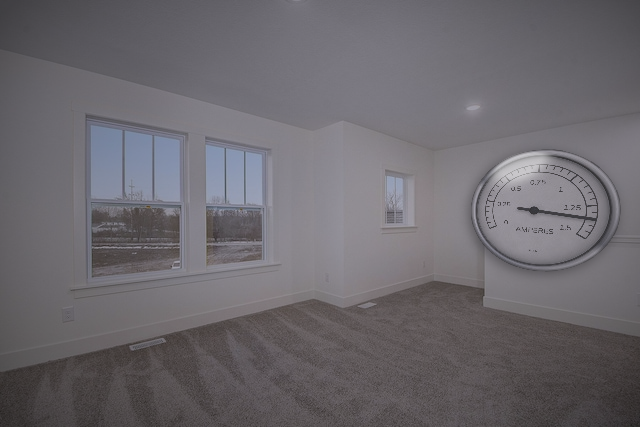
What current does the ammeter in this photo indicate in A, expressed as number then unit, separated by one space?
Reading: 1.35 A
